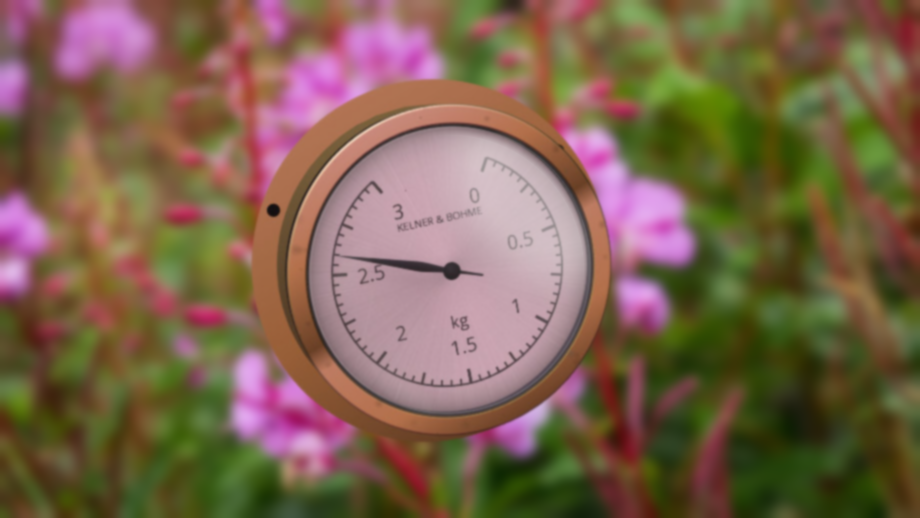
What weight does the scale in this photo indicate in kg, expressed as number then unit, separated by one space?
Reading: 2.6 kg
